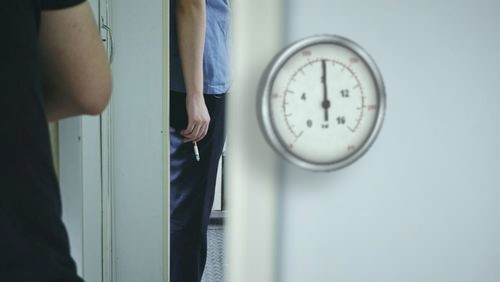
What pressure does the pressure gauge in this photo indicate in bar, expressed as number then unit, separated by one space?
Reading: 8 bar
